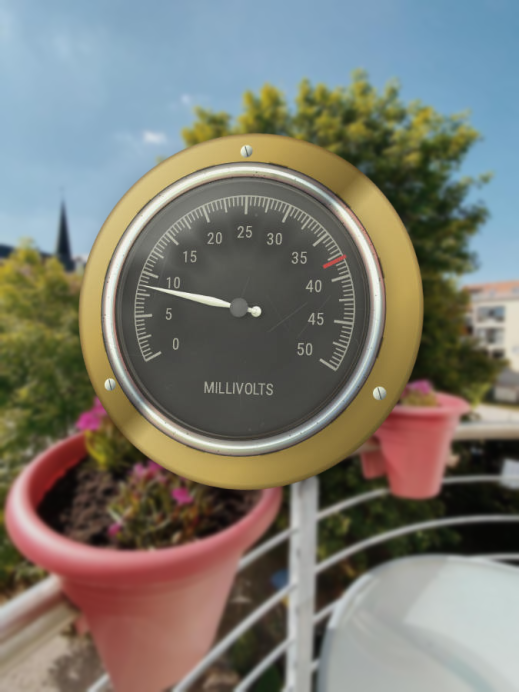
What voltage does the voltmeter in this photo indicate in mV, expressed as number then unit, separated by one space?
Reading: 8.5 mV
